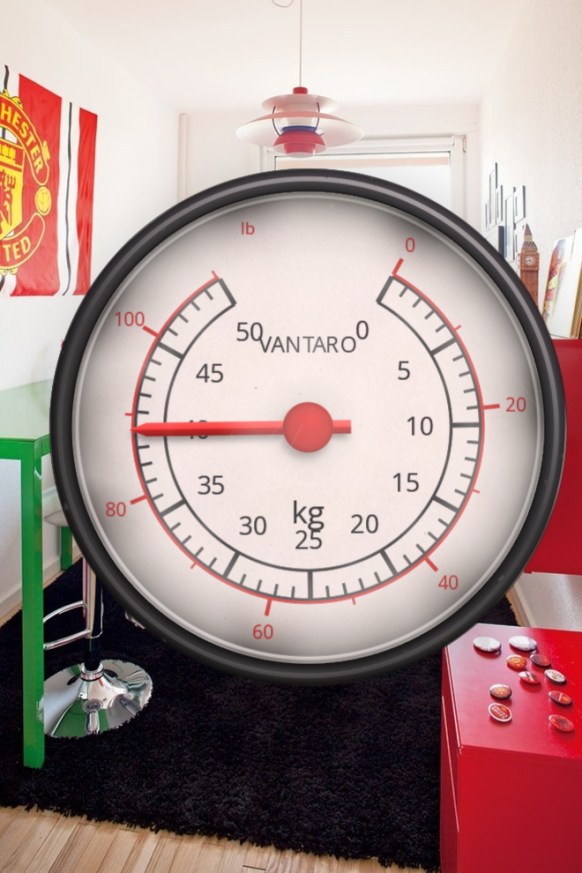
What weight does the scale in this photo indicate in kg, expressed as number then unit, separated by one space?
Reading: 40 kg
